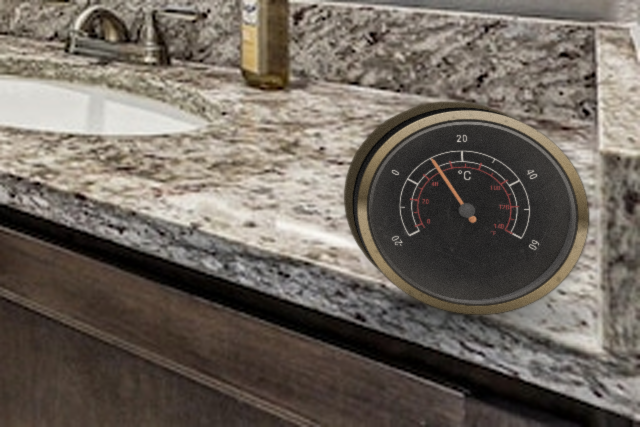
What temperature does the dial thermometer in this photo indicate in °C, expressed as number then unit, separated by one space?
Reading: 10 °C
